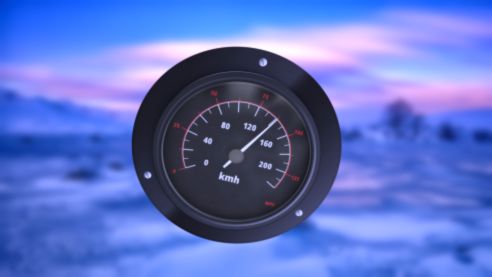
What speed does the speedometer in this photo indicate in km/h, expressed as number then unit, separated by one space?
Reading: 140 km/h
